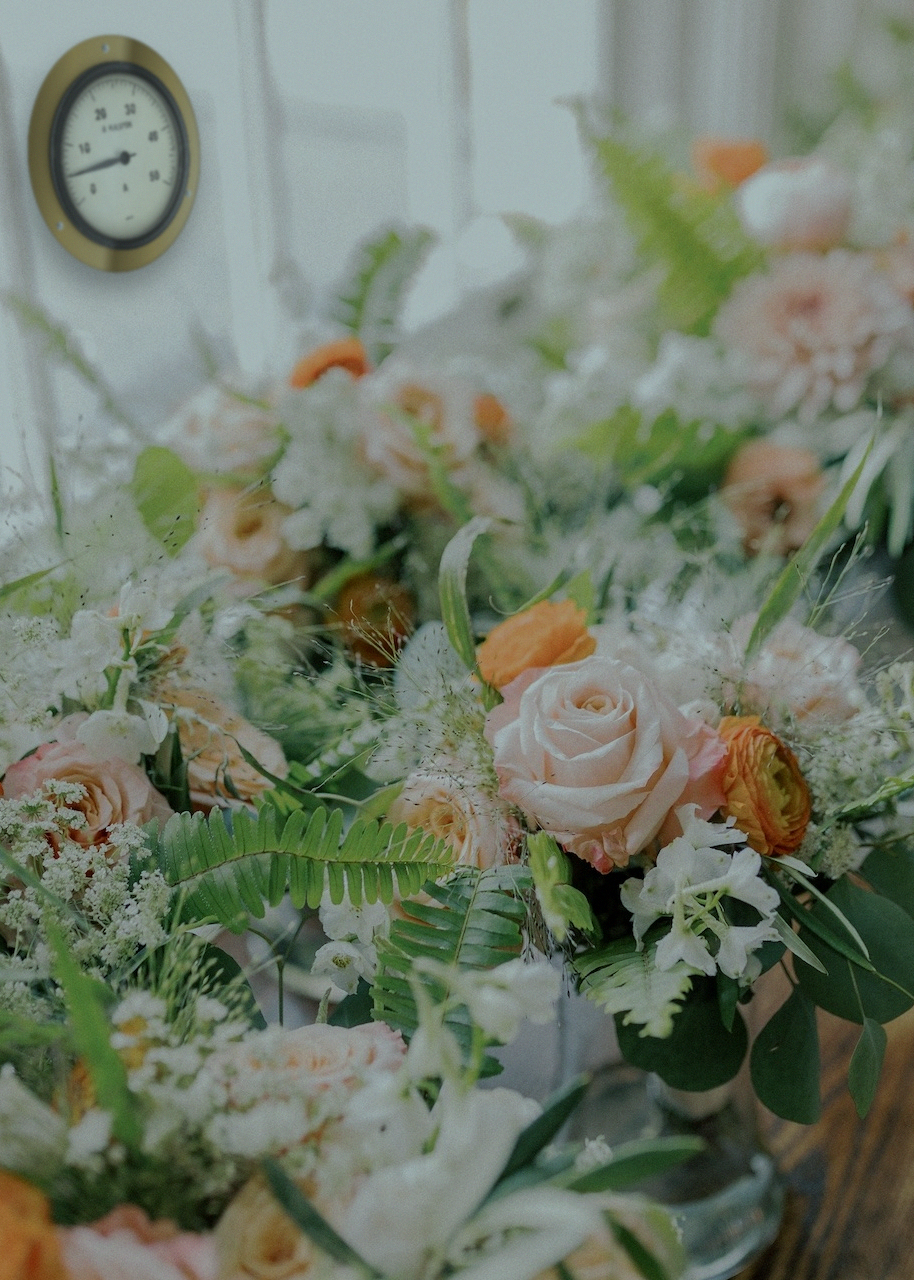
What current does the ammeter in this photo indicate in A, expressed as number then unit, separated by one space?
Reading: 5 A
